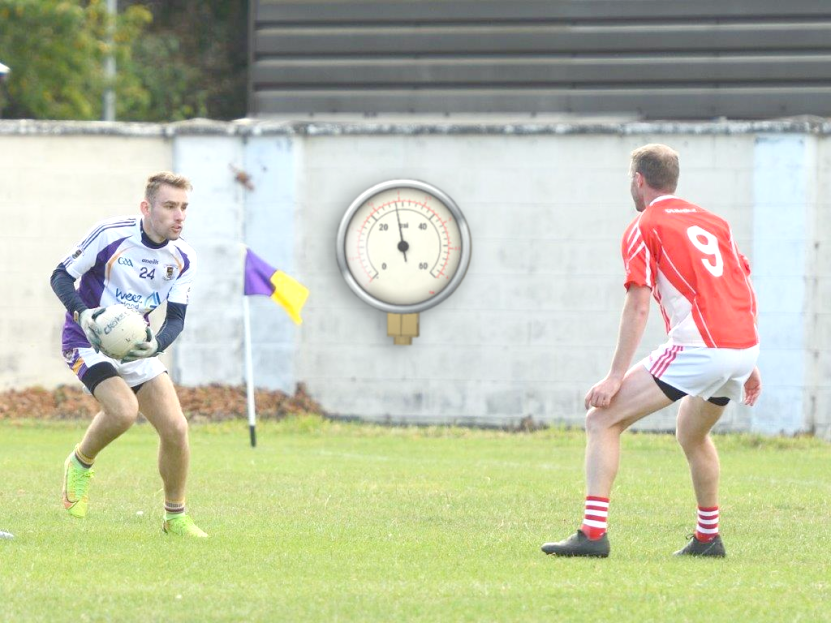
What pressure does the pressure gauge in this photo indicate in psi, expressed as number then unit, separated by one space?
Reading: 28 psi
